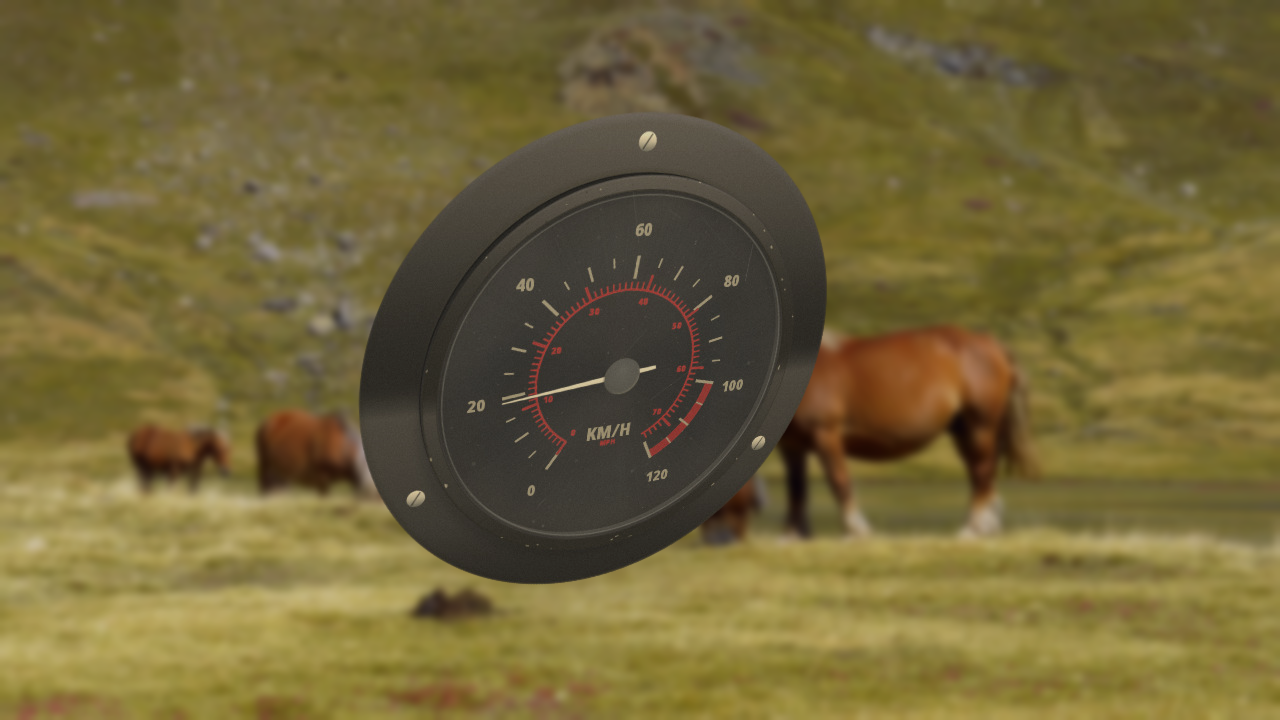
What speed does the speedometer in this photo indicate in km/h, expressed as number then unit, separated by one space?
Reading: 20 km/h
